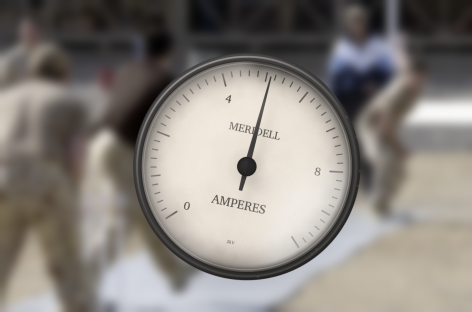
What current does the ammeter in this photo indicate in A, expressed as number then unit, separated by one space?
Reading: 5.1 A
